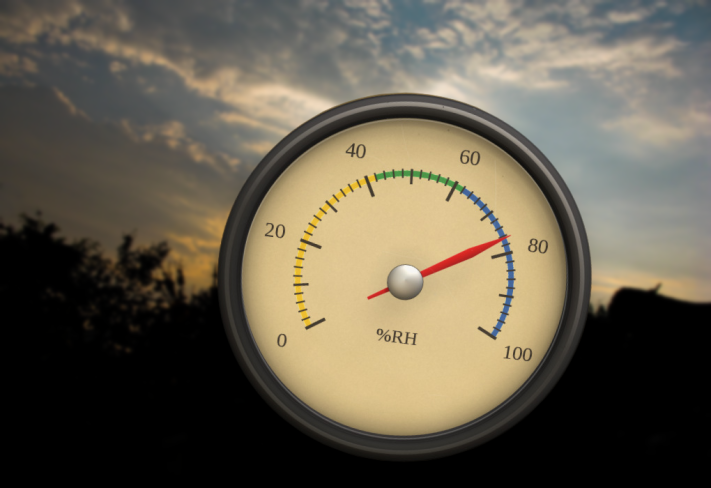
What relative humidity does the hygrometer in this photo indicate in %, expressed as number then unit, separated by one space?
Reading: 76 %
